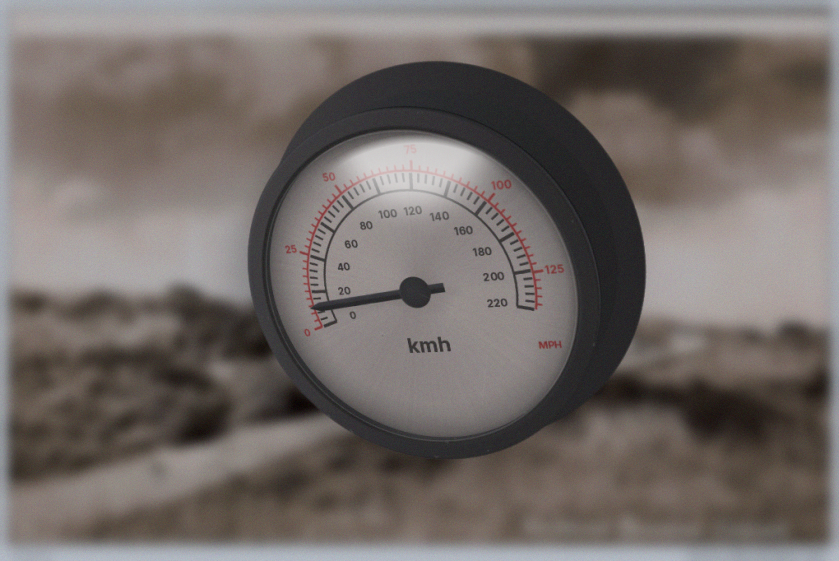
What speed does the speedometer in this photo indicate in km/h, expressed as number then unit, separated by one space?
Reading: 12 km/h
